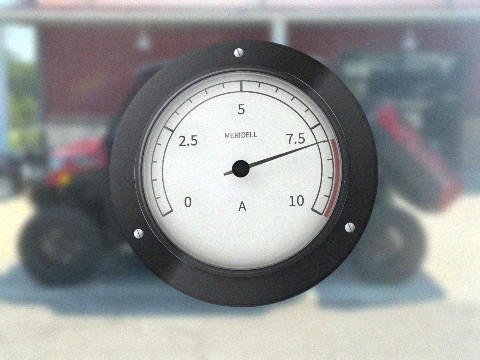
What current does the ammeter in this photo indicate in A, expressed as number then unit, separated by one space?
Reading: 8 A
